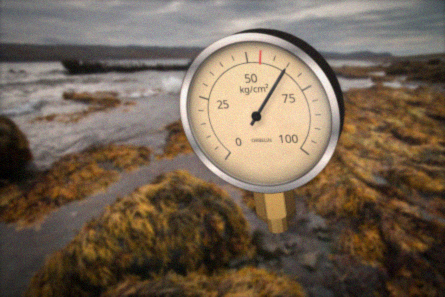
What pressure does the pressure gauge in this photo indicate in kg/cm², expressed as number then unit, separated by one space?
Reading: 65 kg/cm²
